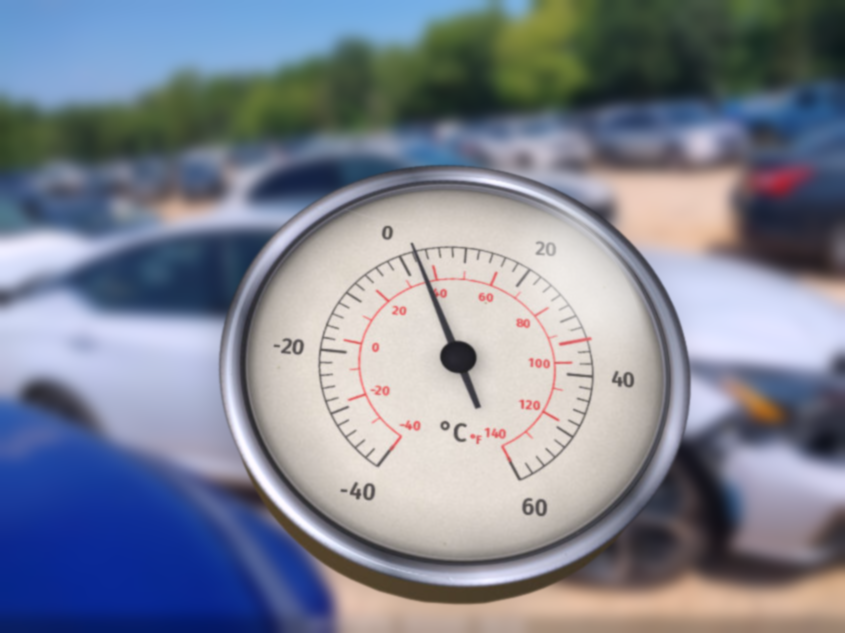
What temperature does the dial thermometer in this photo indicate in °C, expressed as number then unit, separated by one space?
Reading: 2 °C
